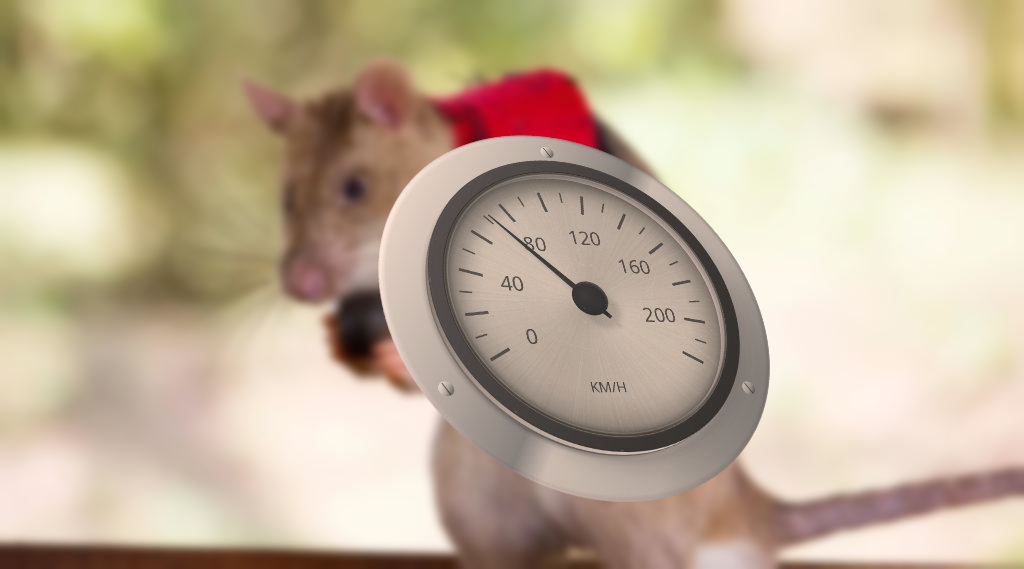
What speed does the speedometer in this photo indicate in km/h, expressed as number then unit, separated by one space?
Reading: 70 km/h
